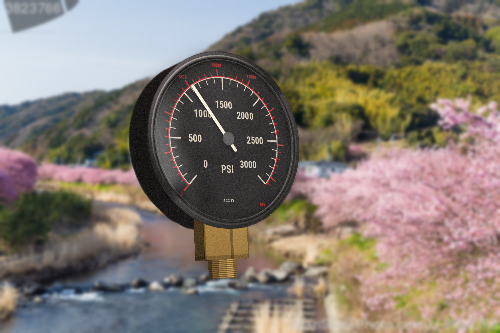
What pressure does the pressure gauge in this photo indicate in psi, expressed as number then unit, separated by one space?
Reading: 1100 psi
